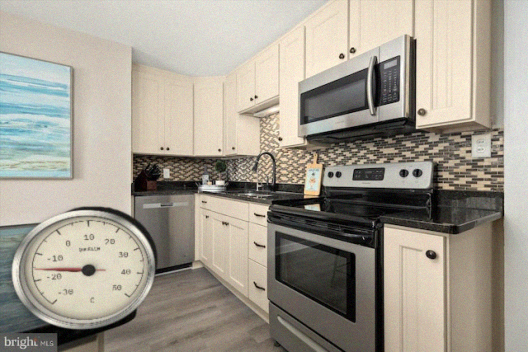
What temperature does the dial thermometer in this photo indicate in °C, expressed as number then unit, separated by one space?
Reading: -15 °C
